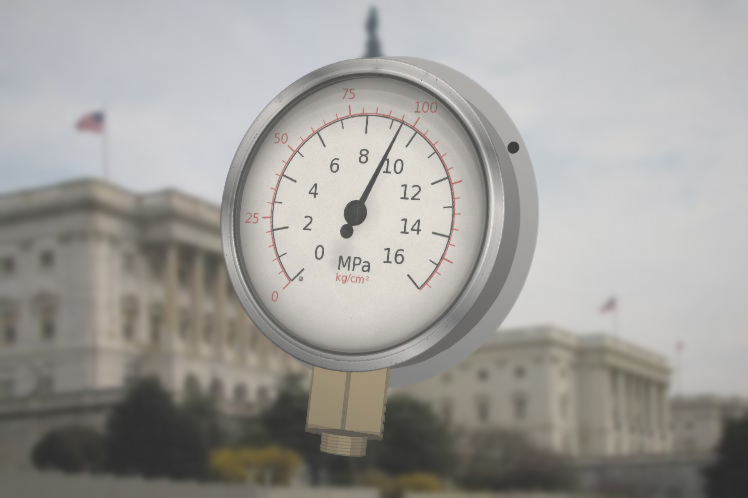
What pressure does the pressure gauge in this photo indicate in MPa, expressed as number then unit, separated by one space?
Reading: 9.5 MPa
